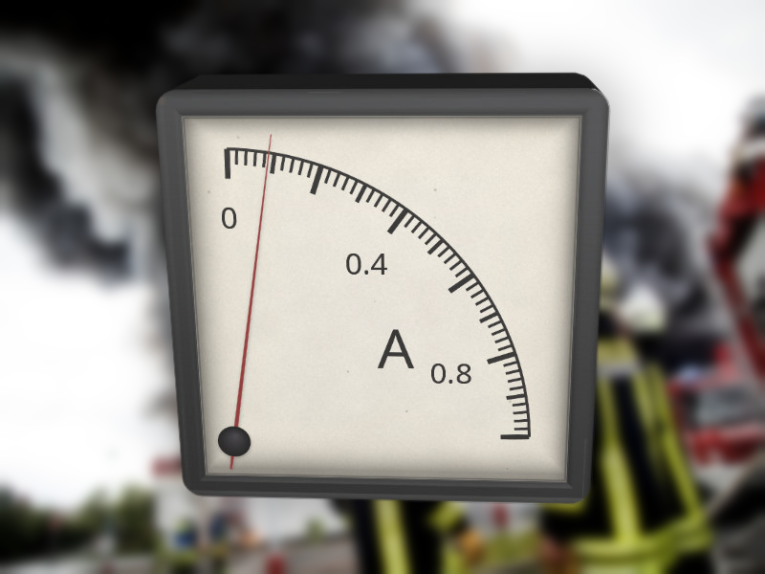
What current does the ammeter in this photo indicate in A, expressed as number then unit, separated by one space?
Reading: 0.09 A
